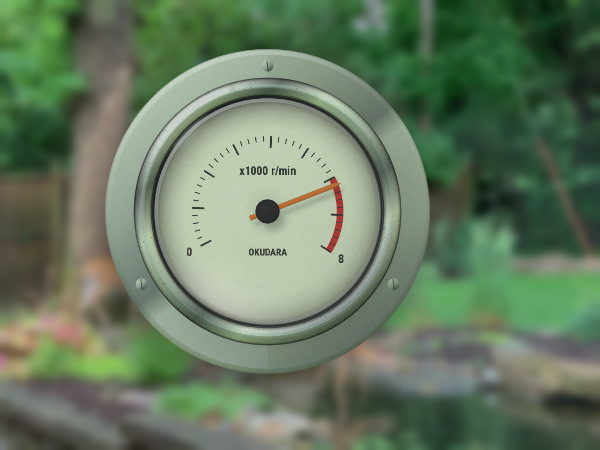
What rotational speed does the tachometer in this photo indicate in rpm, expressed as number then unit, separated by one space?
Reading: 6200 rpm
